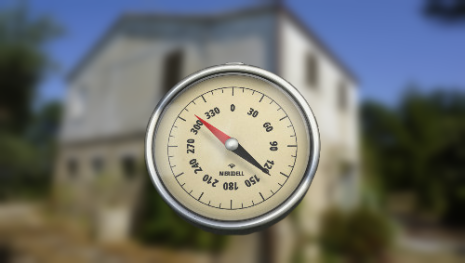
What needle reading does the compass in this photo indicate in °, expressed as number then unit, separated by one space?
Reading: 310 °
